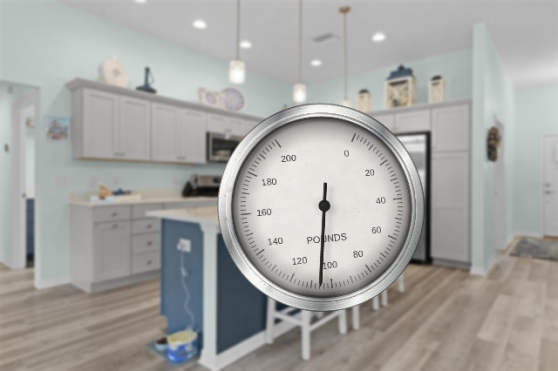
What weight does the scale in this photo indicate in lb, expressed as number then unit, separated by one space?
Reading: 106 lb
